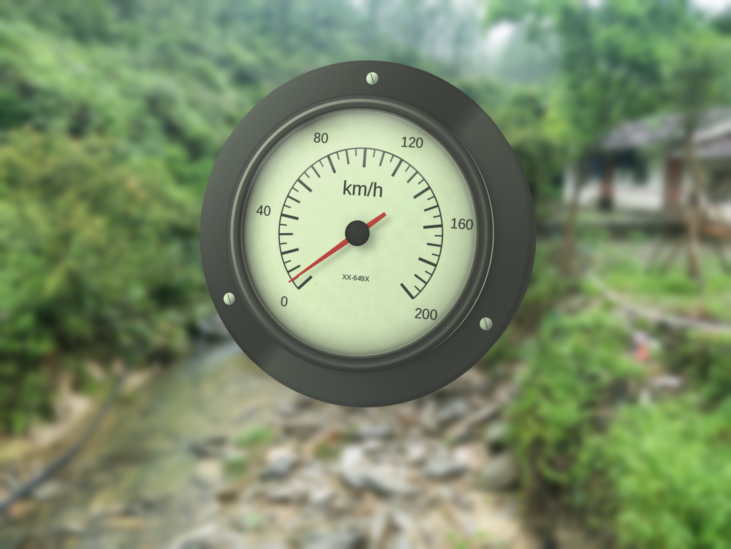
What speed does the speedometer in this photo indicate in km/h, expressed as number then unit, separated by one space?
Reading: 5 km/h
